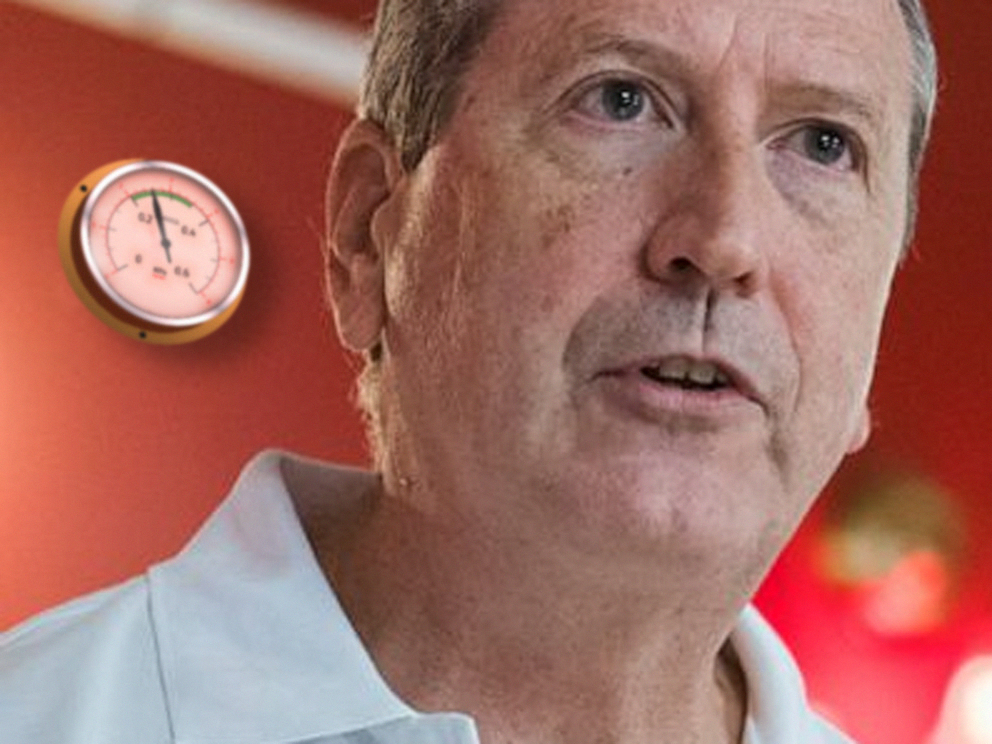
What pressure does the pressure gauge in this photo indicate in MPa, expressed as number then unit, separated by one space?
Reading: 0.25 MPa
